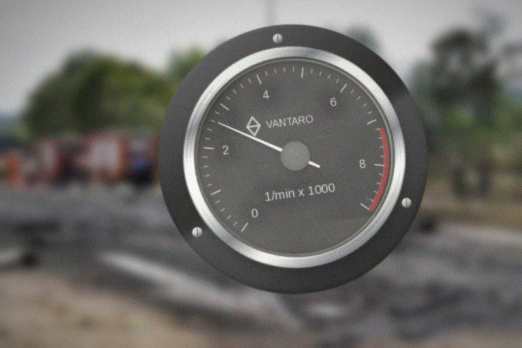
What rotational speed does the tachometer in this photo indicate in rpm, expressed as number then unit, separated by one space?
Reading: 2600 rpm
